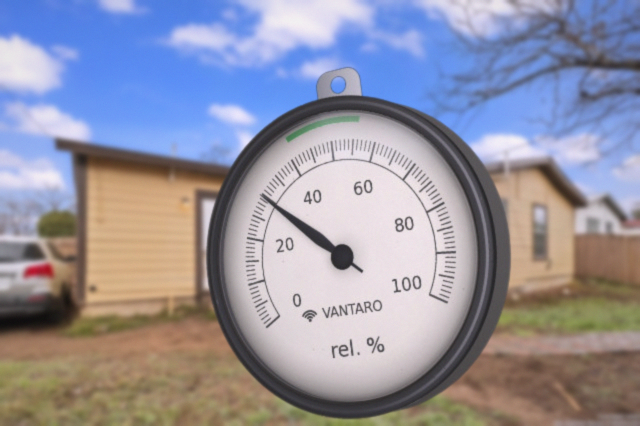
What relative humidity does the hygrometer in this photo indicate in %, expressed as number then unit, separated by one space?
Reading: 30 %
